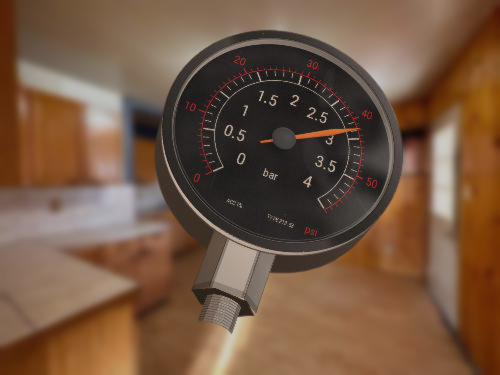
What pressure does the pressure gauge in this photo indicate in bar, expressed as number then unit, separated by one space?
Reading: 2.9 bar
